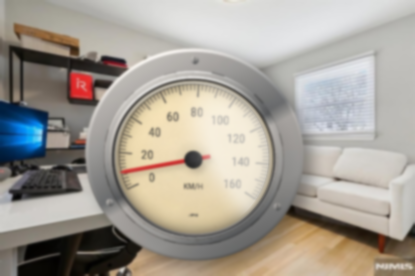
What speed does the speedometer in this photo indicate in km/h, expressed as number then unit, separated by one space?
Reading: 10 km/h
